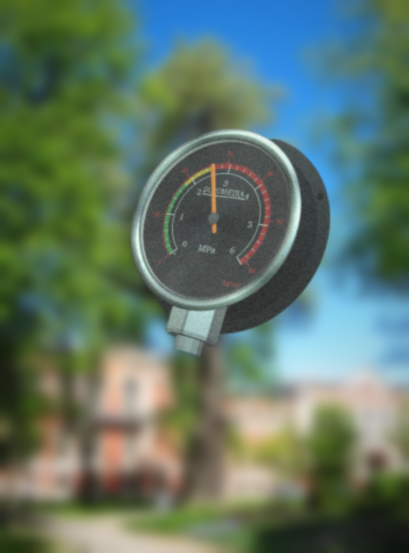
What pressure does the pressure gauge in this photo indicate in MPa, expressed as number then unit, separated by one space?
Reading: 2.6 MPa
